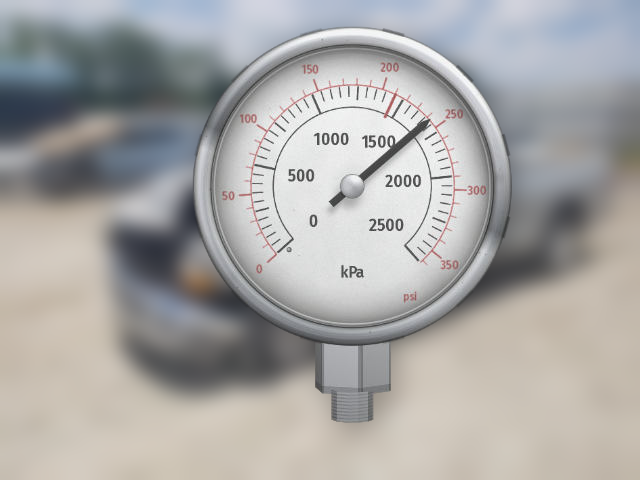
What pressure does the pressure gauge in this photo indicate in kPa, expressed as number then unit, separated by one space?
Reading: 1675 kPa
